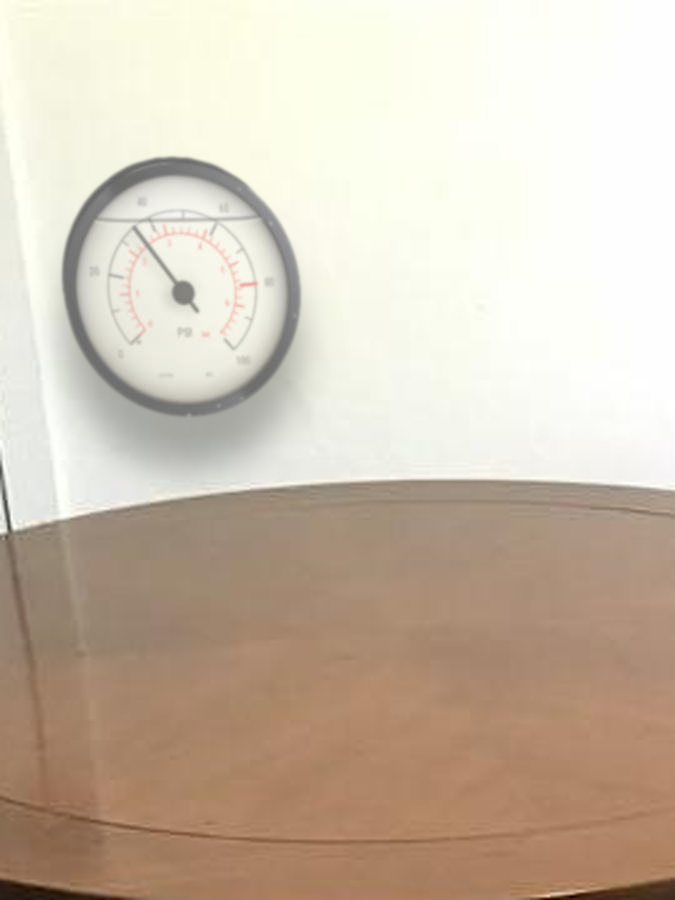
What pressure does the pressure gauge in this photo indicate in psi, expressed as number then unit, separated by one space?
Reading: 35 psi
